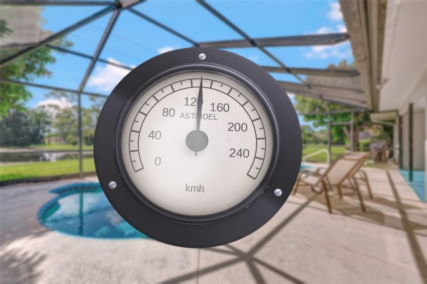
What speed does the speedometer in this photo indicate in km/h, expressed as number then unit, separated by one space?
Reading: 130 km/h
